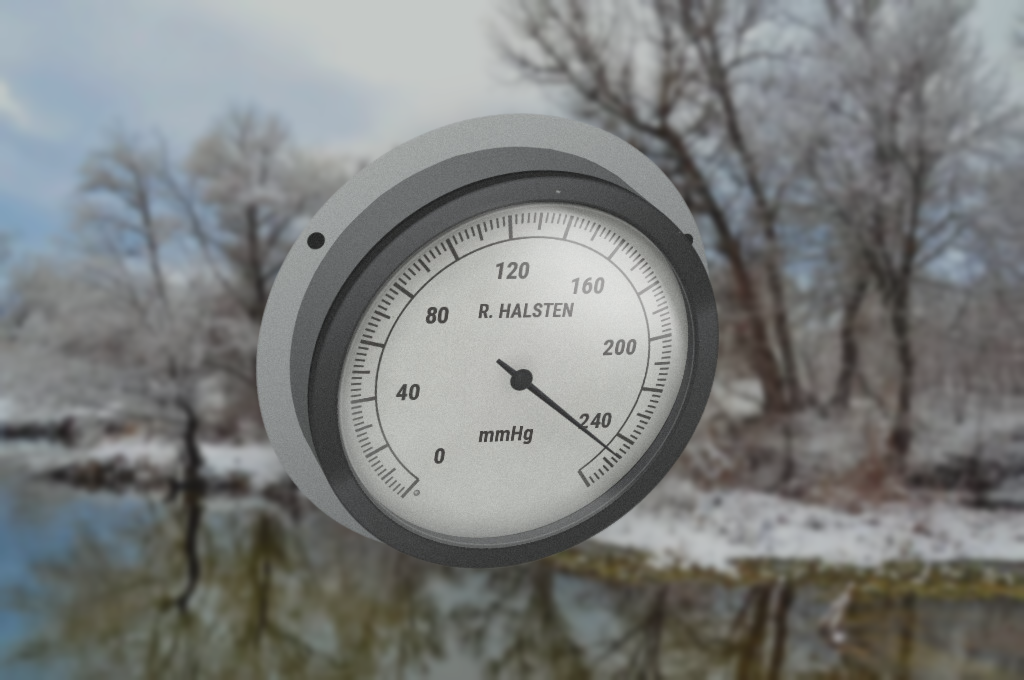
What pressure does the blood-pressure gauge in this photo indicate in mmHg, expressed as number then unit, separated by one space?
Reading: 246 mmHg
